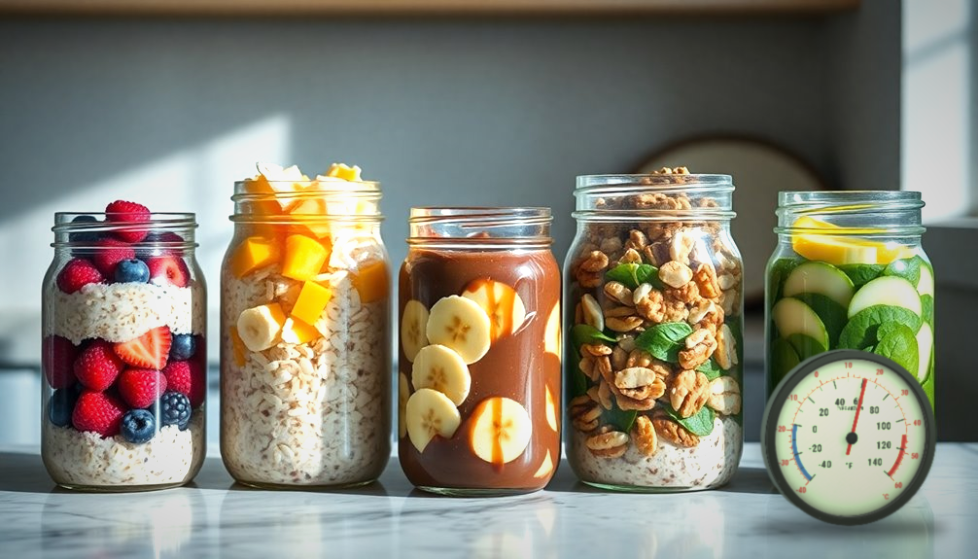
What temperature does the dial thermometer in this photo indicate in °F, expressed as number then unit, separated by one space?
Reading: 60 °F
